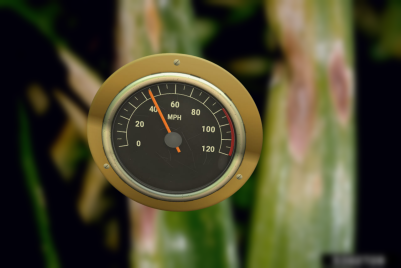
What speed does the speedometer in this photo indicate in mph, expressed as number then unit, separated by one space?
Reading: 45 mph
